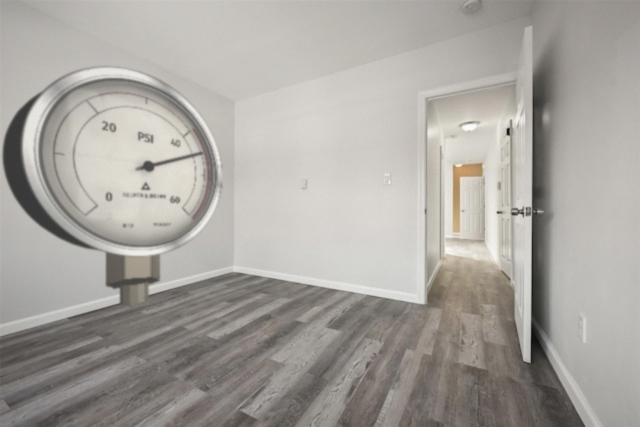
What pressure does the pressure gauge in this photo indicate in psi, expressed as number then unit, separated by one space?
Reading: 45 psi
